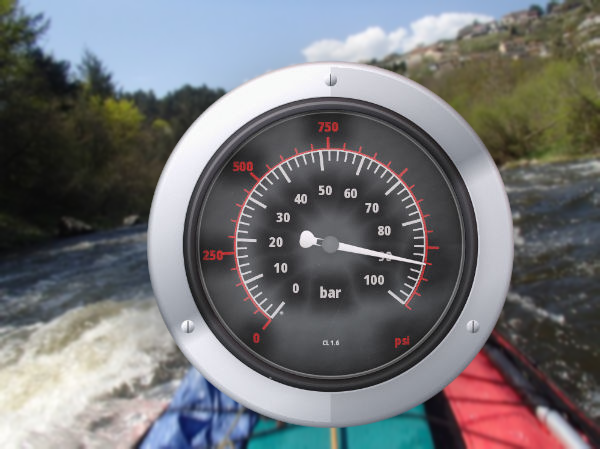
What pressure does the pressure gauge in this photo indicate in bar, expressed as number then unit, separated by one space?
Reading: 90 bar
